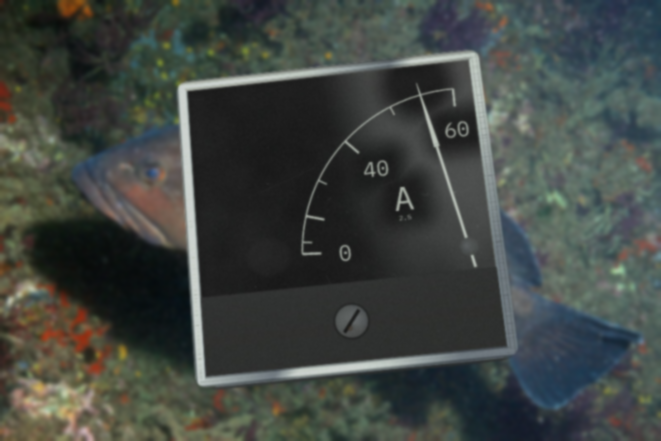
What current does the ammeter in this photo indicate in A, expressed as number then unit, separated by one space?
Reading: 55 A
